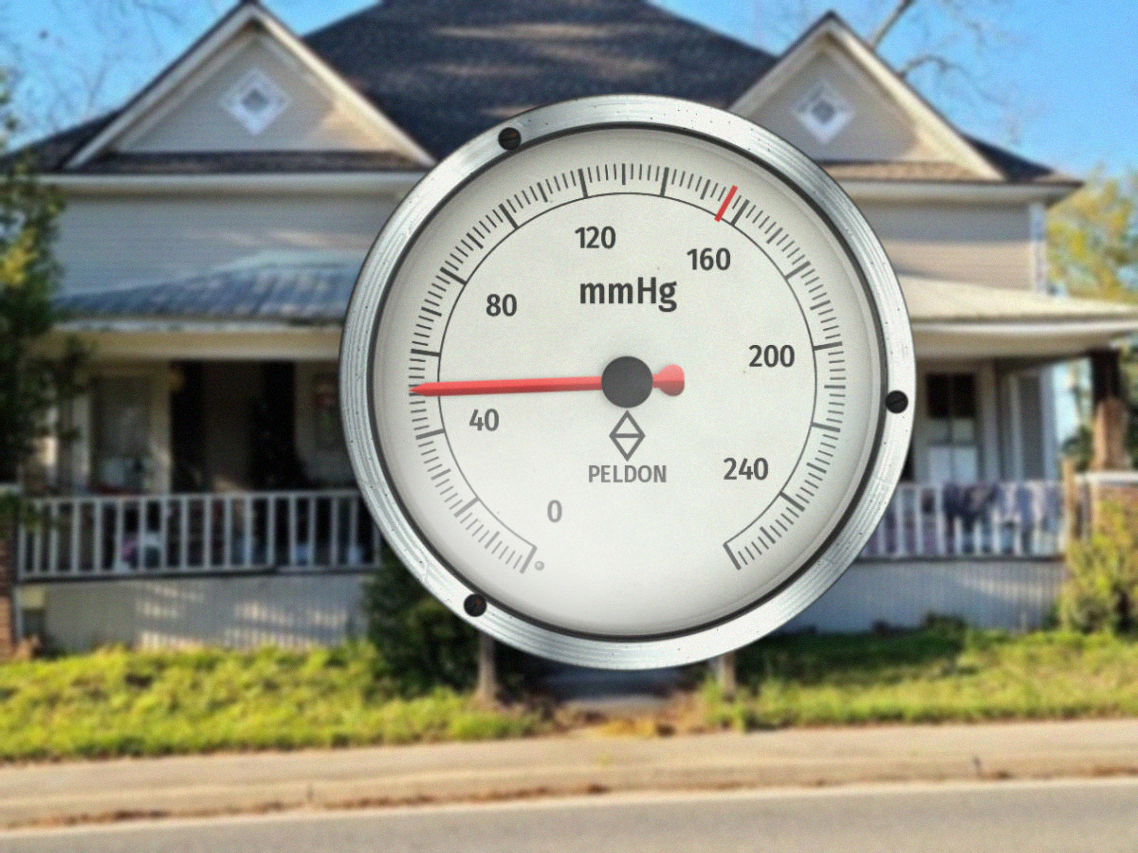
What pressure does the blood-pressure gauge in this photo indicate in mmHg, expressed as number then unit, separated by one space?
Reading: 51 mmHg
